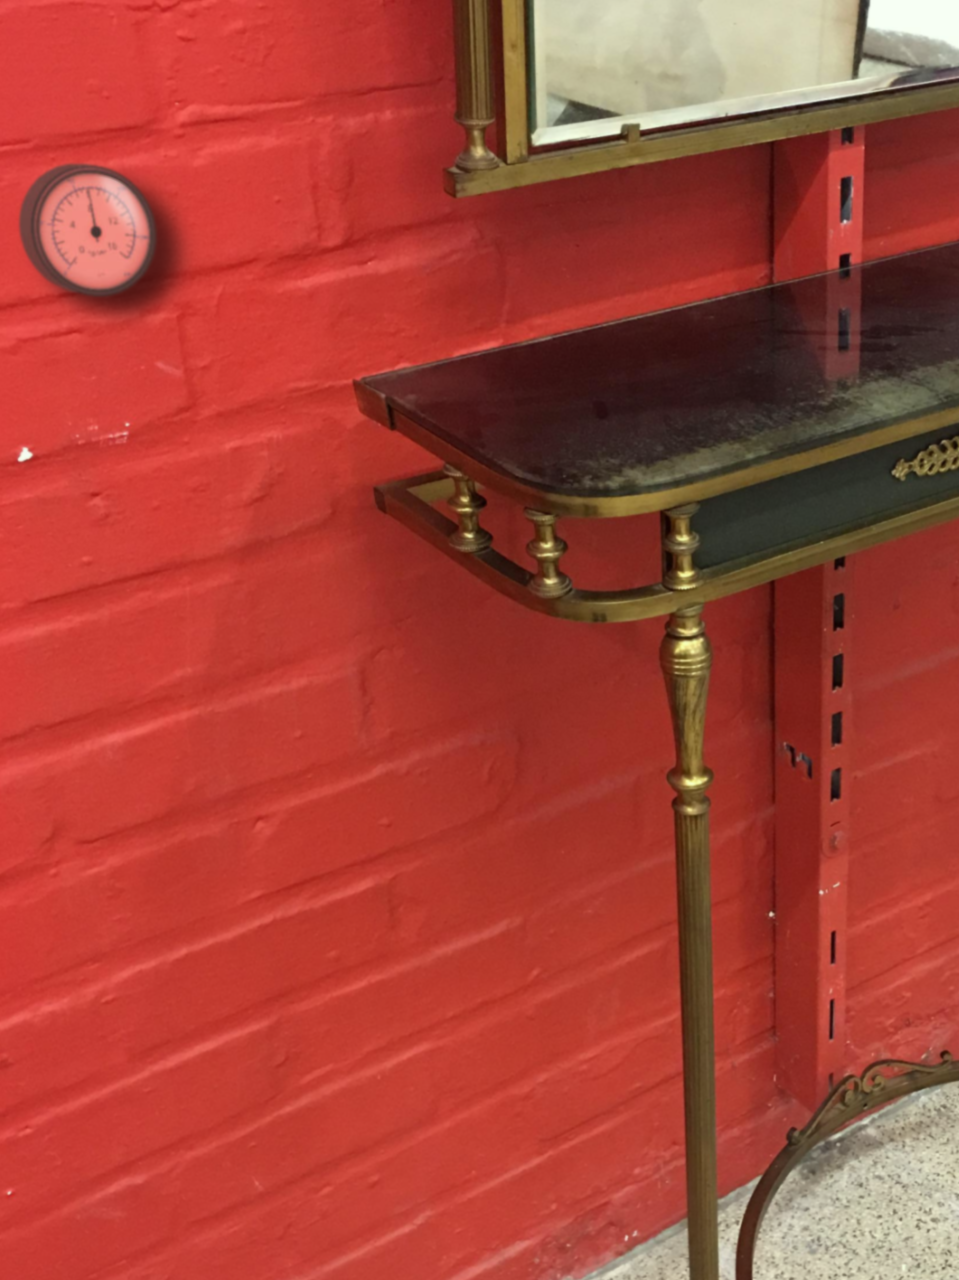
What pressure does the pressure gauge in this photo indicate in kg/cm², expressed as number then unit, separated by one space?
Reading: 8 kg/cm²
